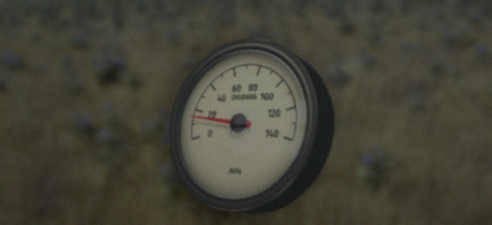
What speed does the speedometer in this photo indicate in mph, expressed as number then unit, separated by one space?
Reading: 15 mph
